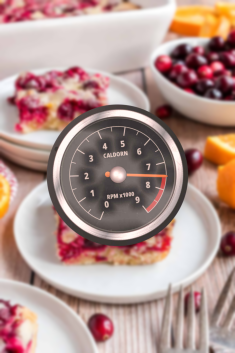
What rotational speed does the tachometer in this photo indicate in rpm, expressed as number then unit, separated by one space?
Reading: 7500 rpm
